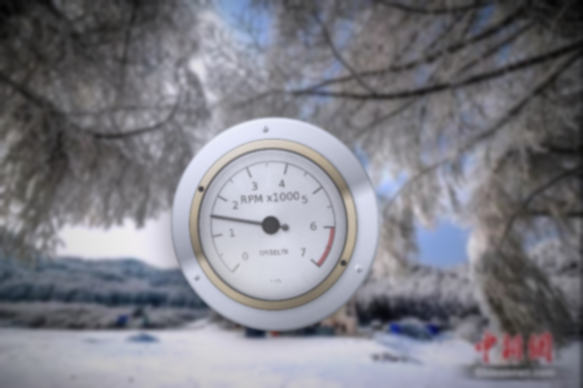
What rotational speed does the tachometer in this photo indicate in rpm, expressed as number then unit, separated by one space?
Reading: 1500 rpm
